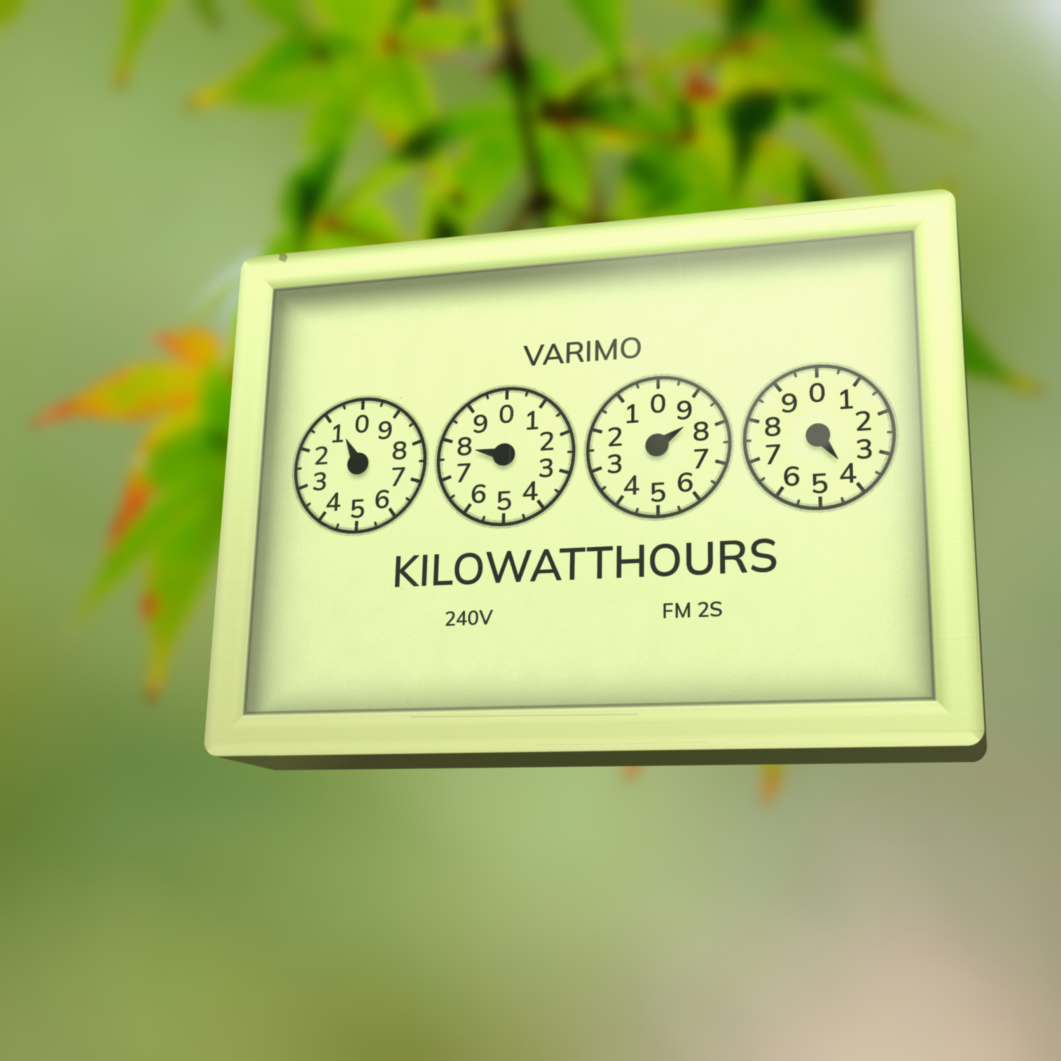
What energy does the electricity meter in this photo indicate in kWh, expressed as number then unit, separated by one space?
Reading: 784 kWh
